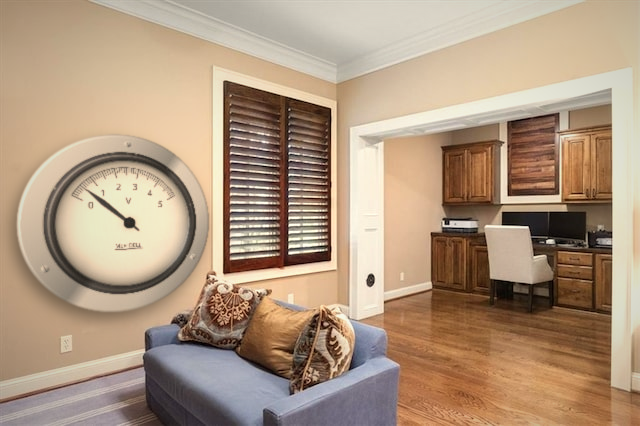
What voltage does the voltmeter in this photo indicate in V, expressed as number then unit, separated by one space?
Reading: 0.5 V
